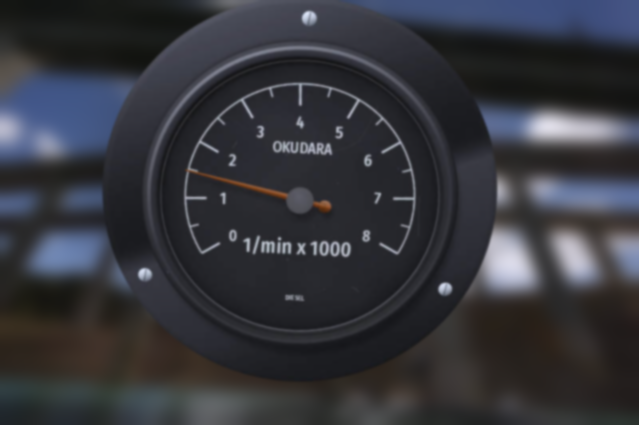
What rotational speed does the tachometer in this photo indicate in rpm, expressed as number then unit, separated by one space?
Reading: 1500 rpm
